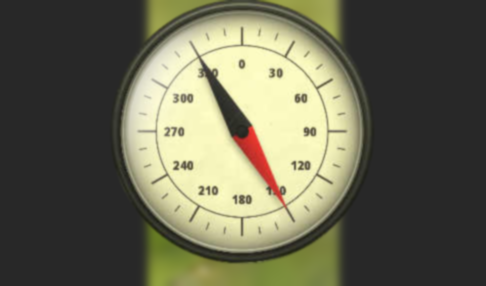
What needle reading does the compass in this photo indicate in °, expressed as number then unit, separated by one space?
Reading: 150 °
